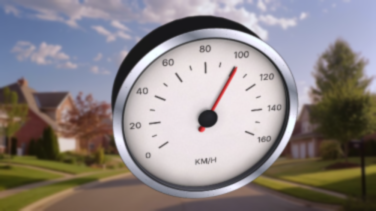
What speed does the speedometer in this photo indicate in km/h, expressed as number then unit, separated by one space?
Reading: 100 km/h
